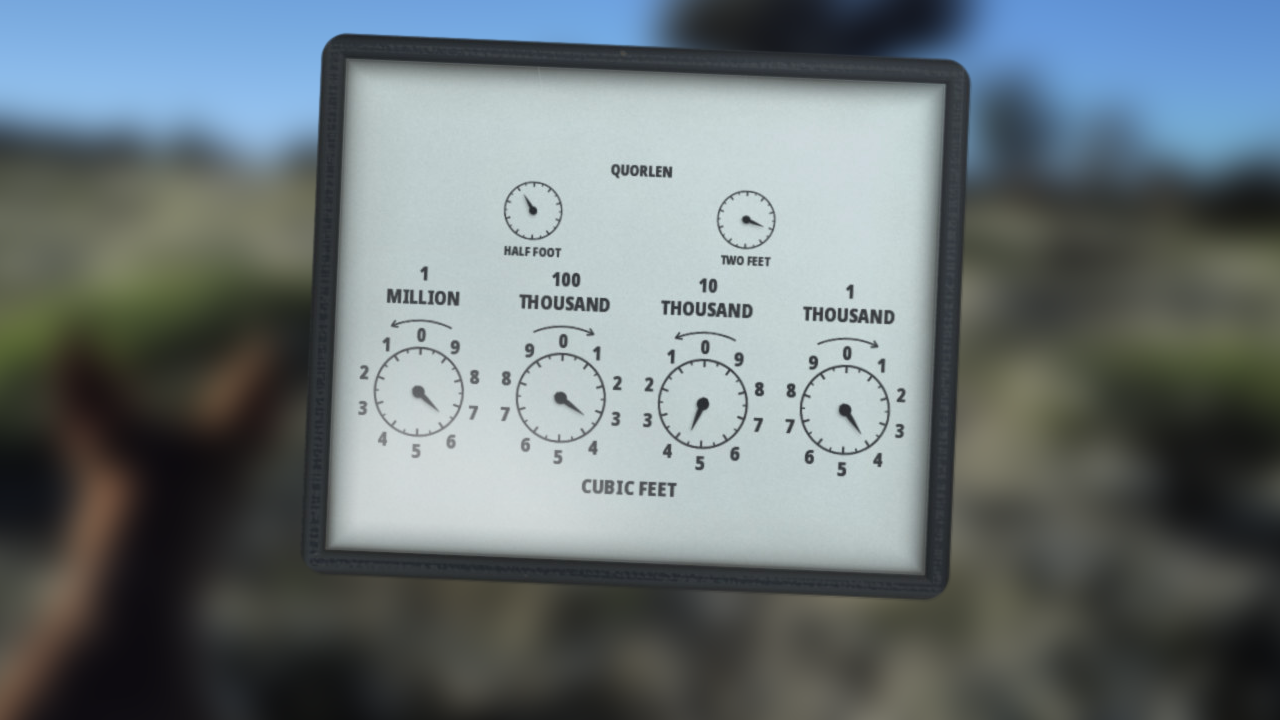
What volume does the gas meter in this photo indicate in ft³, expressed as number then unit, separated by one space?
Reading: 634400 ft³
